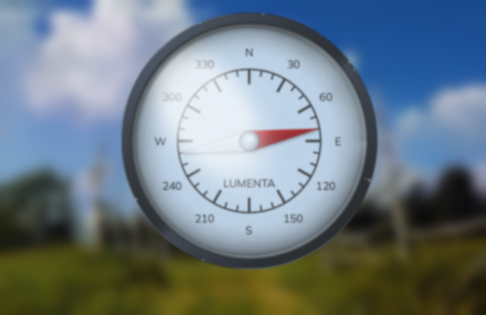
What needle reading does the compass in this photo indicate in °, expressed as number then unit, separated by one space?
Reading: 80 °
